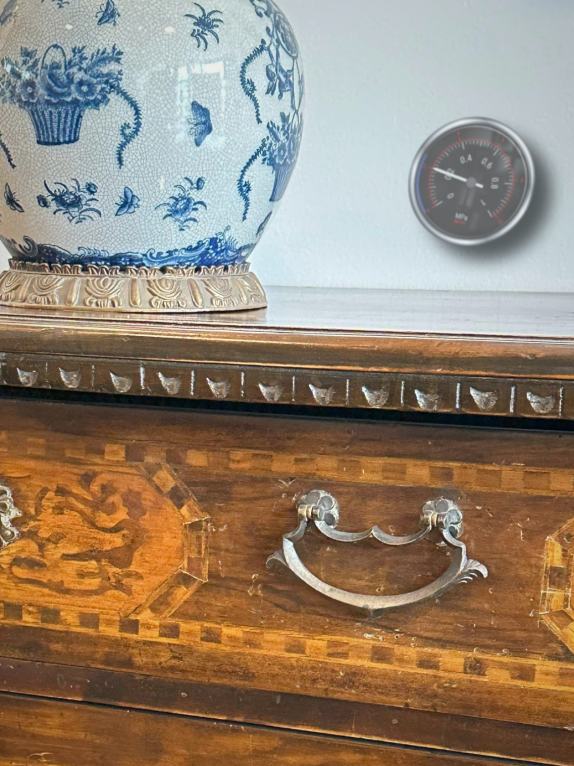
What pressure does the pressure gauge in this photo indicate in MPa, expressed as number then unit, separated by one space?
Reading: 0.2 MPa
